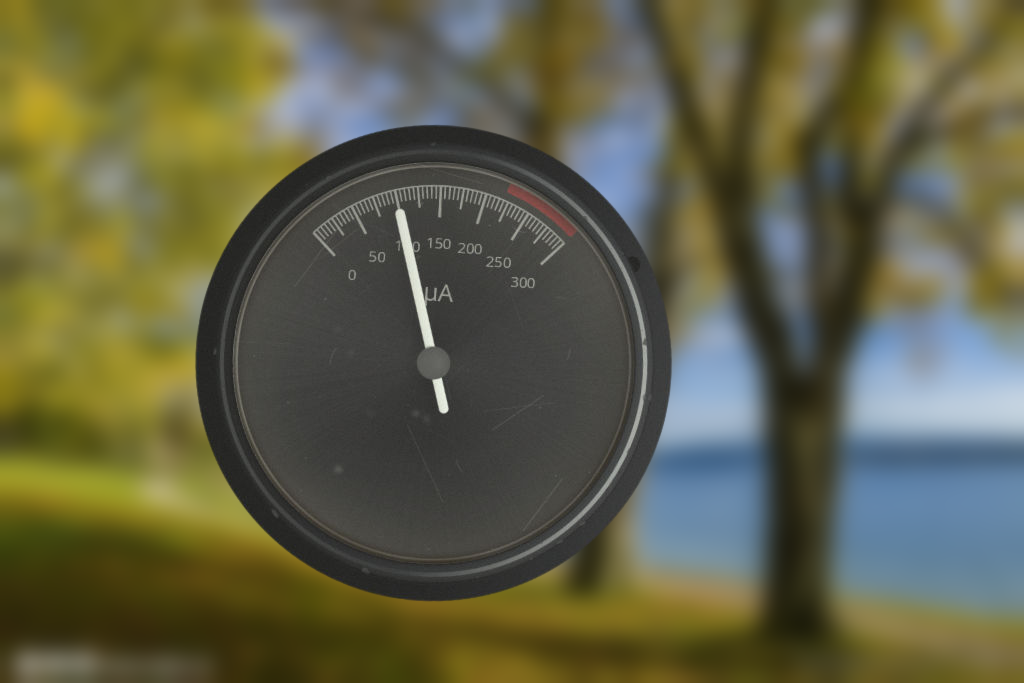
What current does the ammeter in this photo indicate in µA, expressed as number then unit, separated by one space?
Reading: 100 µA
